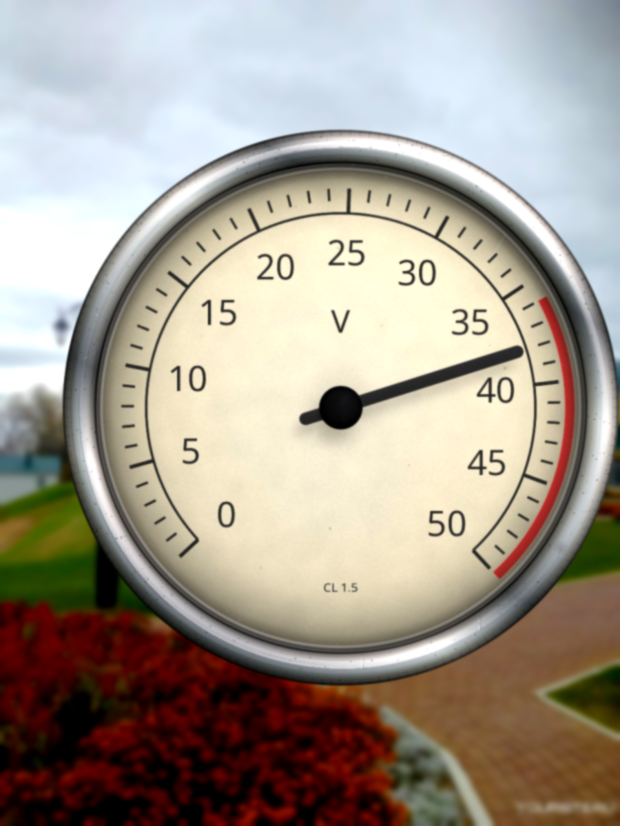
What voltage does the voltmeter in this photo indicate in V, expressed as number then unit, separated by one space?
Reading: 38 V
